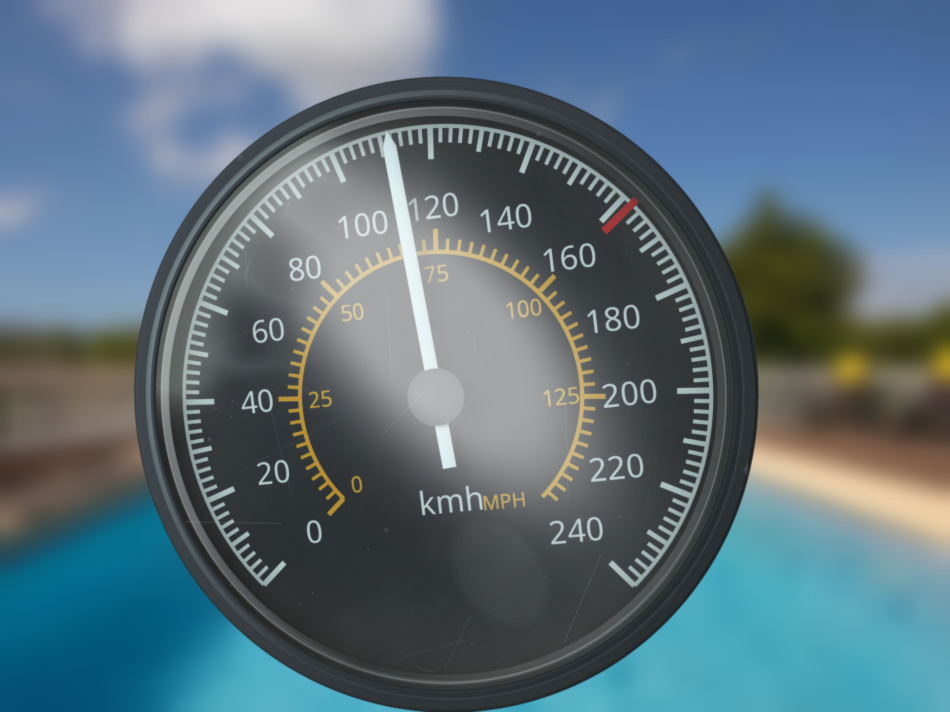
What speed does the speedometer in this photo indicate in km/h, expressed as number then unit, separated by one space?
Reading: 112 km/h
